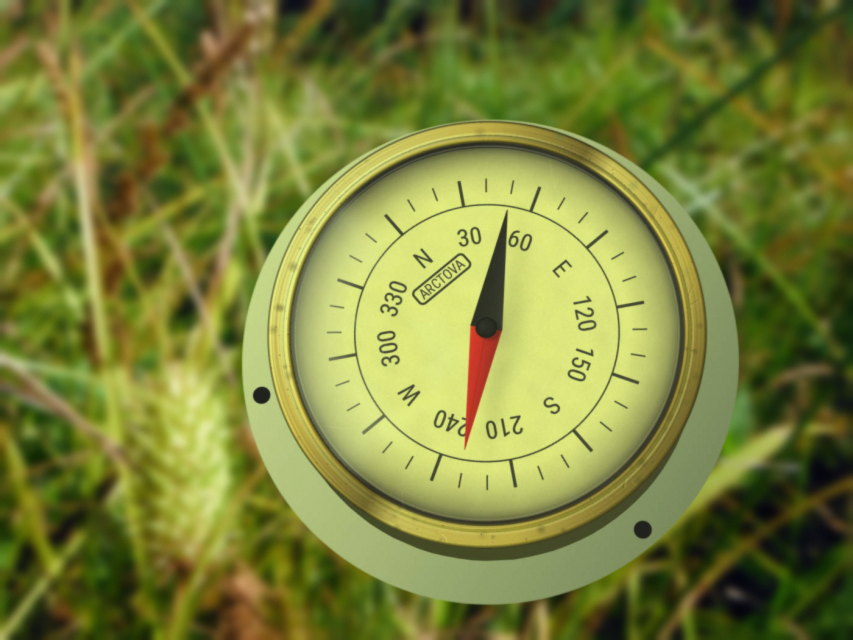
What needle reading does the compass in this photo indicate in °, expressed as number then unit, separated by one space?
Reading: 230 °
